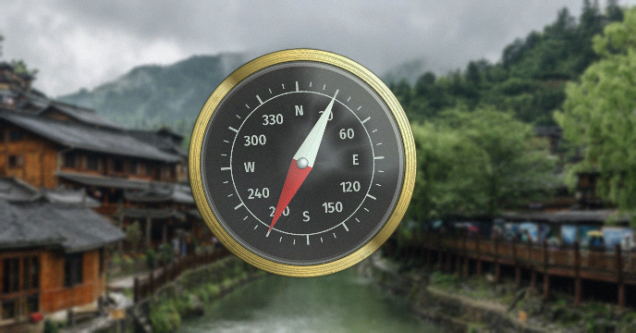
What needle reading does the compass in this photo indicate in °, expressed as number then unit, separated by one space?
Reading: 210 °
